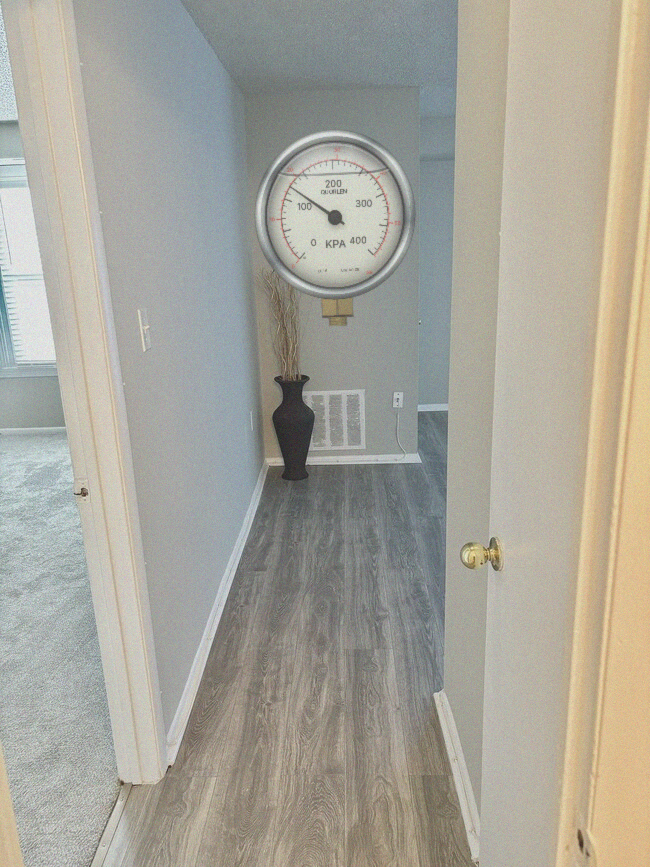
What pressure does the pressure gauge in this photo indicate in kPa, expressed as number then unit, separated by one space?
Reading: 120 kPa
